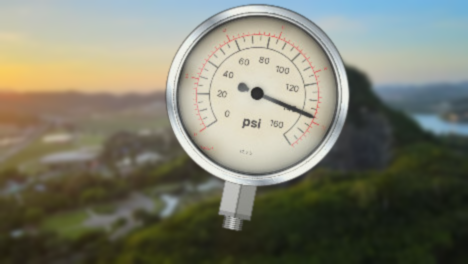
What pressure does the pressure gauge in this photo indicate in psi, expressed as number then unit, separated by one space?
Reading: 140 psi
